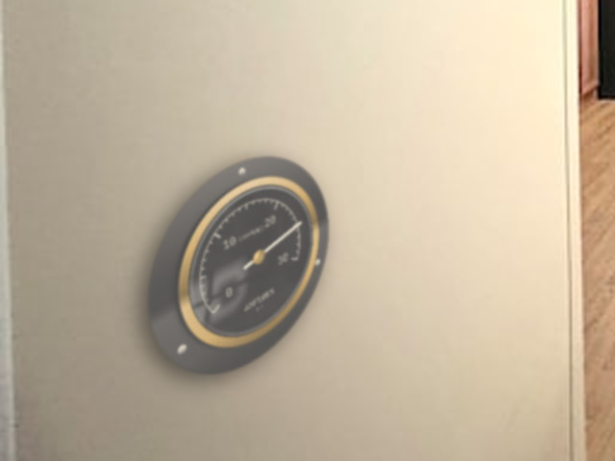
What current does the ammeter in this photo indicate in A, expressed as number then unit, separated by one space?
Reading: 25 A
